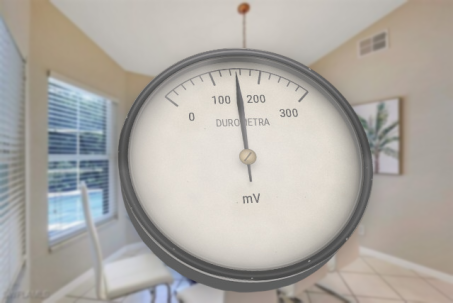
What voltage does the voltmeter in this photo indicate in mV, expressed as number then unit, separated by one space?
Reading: 150 mV
